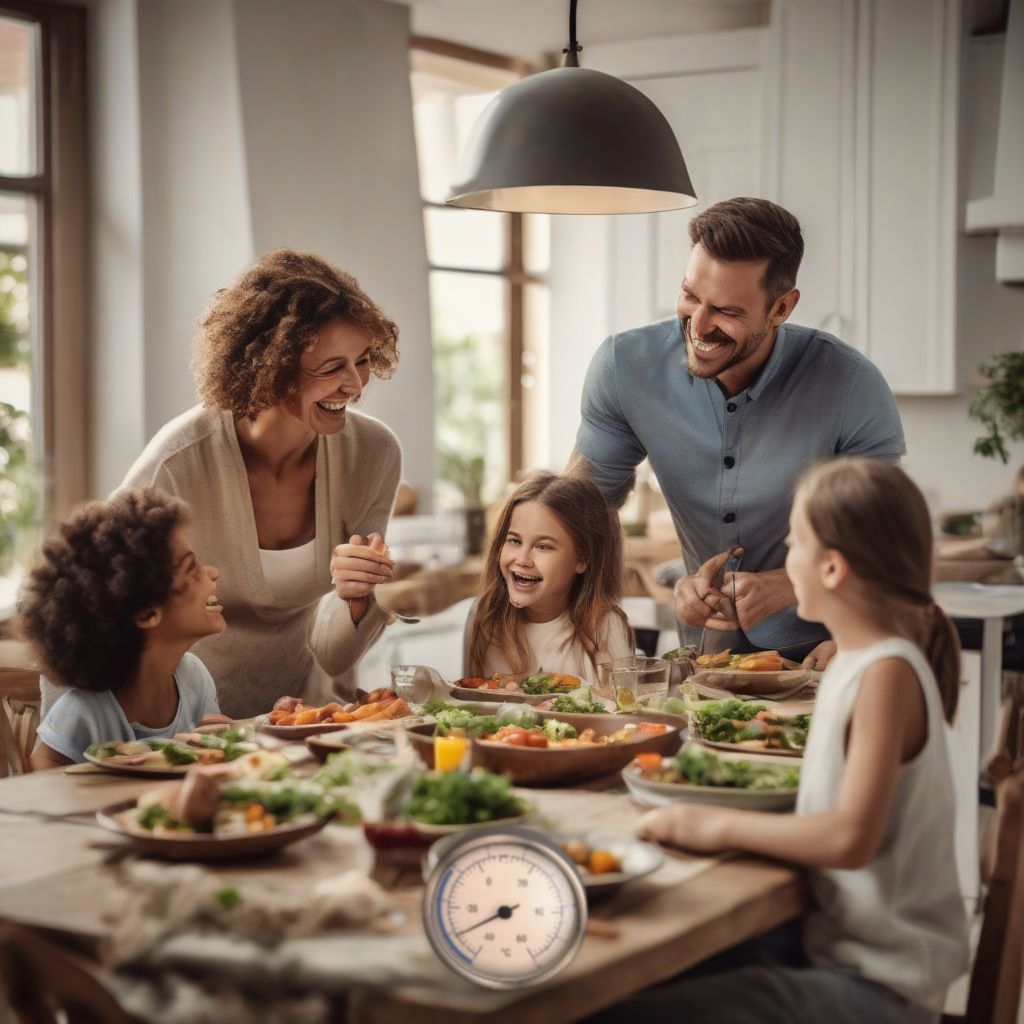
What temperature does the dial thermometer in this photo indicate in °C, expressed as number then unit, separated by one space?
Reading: -30 °C
